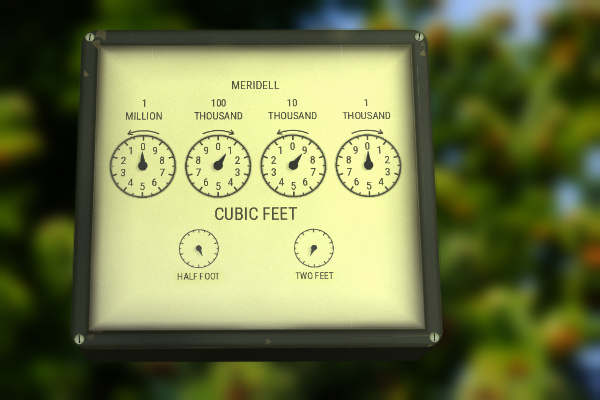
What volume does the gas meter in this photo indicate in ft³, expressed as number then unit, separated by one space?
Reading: 9000 ft³
